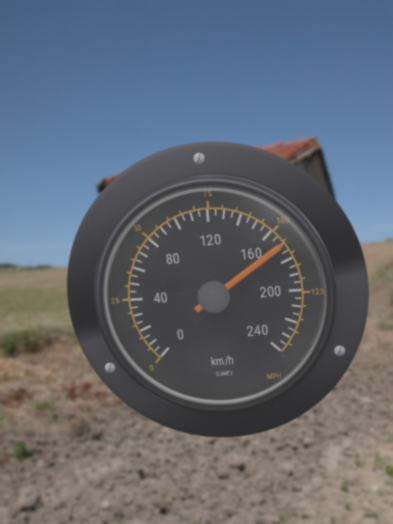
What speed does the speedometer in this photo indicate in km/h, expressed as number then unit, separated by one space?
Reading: 170 km/h
